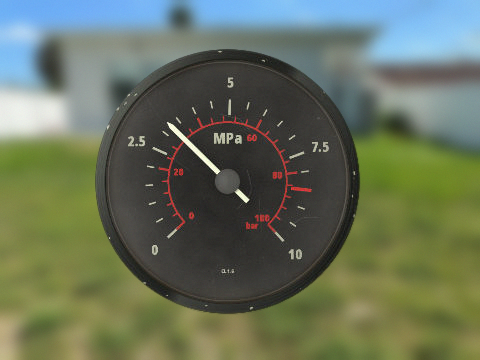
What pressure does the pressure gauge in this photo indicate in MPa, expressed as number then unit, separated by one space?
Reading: 3.25 MPa
